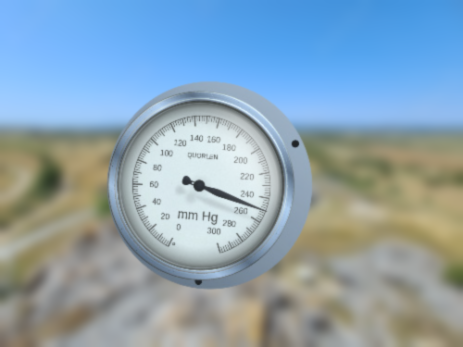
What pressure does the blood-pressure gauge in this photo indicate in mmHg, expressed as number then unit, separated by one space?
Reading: 250 mmHg
